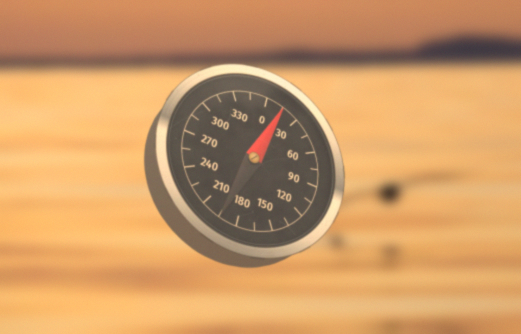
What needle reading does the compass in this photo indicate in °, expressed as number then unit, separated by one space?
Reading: 15 °
